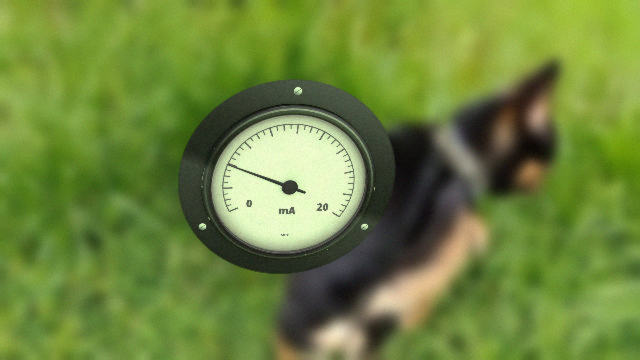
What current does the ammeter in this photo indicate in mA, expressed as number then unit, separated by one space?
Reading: 4 mA
